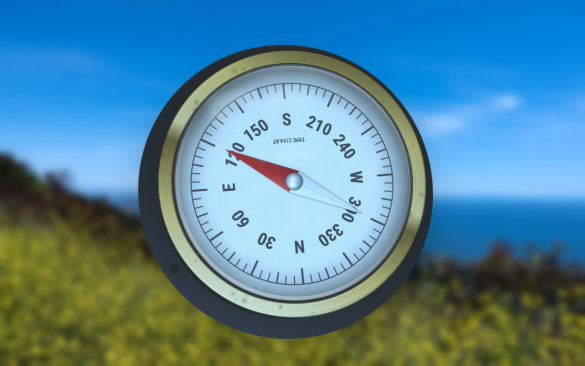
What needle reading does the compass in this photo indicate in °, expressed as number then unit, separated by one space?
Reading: 120 °
